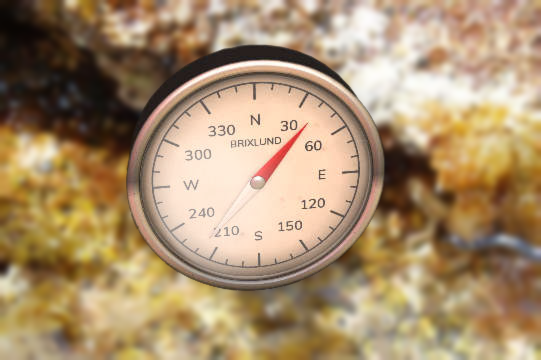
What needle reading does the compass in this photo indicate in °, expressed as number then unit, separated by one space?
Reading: 40 °
